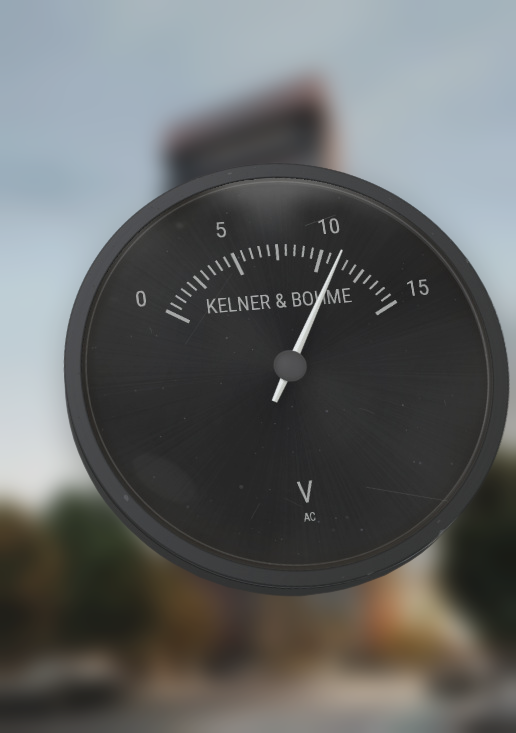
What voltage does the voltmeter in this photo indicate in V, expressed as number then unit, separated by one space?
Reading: 11 V
